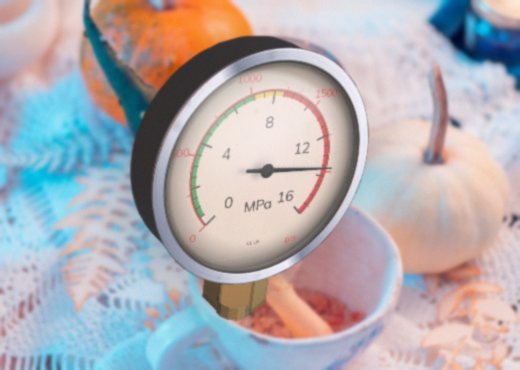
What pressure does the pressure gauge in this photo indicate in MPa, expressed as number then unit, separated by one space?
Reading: 13.5 MPa
